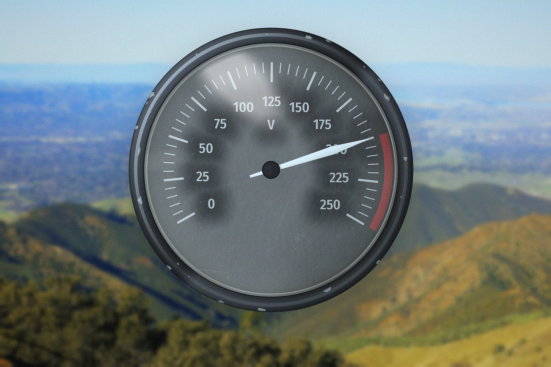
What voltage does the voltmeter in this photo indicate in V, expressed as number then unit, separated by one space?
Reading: 200 V
